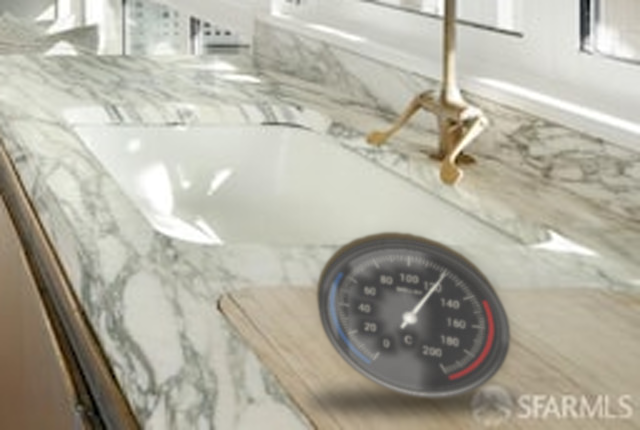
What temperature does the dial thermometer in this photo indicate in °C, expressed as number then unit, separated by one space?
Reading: 120 °C
